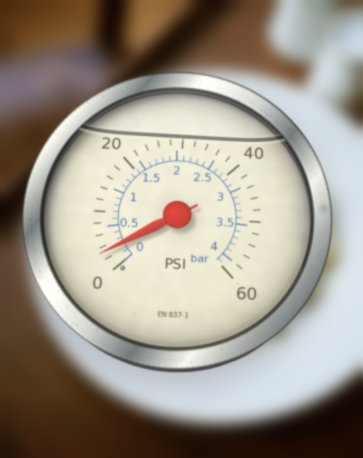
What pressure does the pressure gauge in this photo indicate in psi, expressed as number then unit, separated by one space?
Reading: 3 psi
